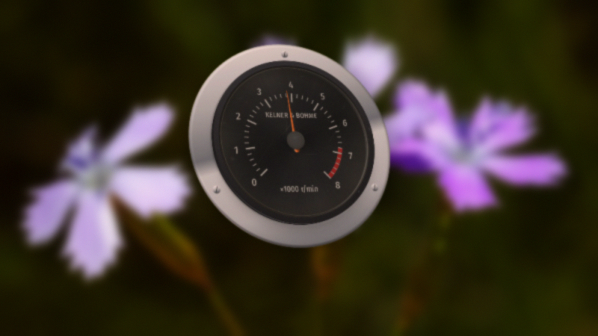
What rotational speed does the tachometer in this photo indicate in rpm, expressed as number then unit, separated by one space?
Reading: 3800 rpm
